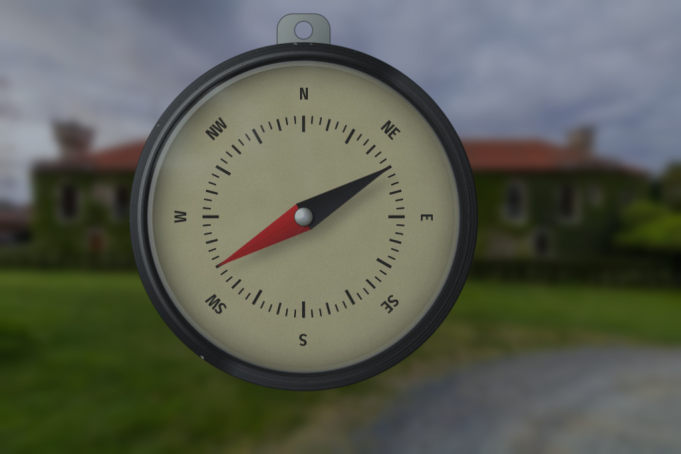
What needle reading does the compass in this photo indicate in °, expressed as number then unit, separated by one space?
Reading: 240 °
